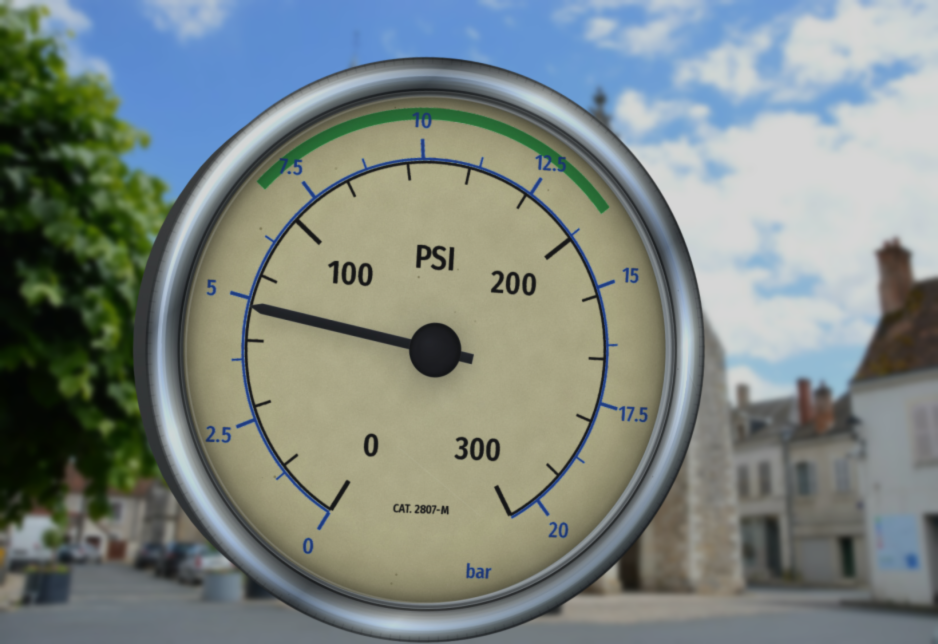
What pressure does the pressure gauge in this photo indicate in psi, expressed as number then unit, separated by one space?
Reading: 70 psi
